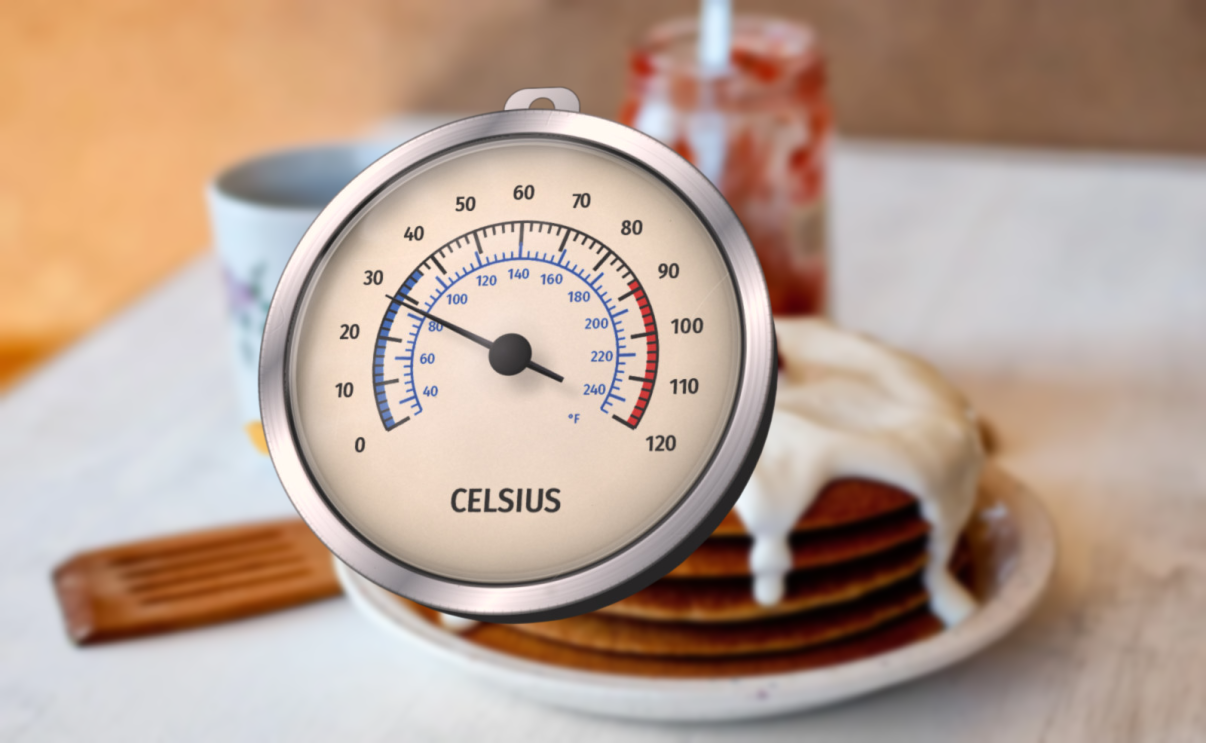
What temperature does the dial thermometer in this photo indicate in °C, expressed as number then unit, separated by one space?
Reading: 28 °C
